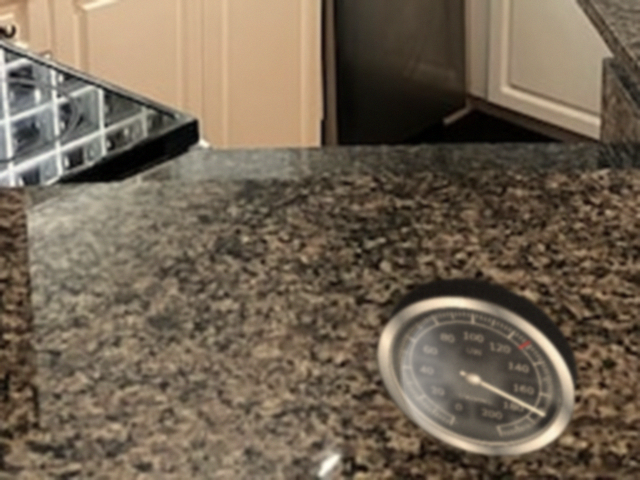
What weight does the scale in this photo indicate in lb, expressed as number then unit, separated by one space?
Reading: 170 lb
